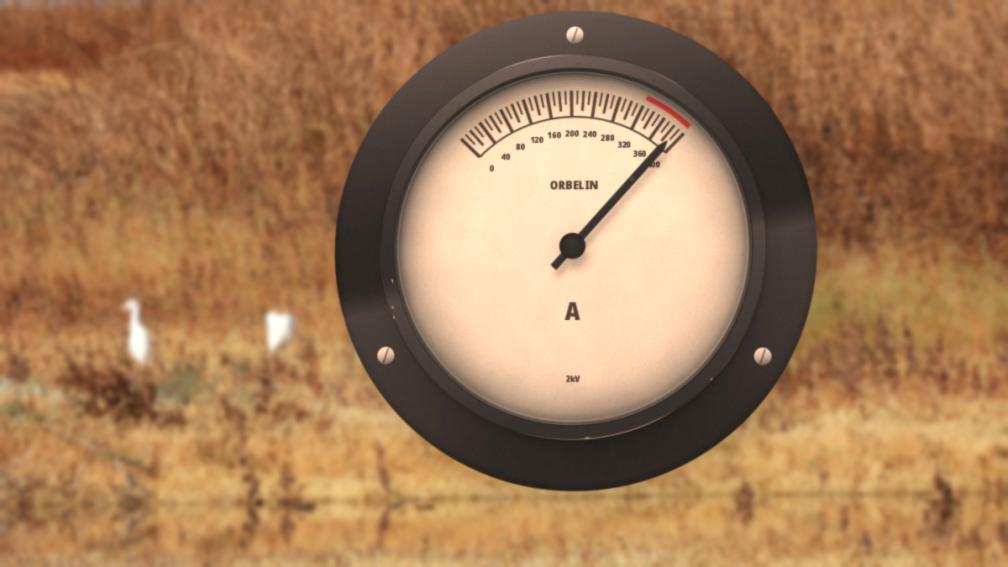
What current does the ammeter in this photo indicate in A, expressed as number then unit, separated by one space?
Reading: 390 A
